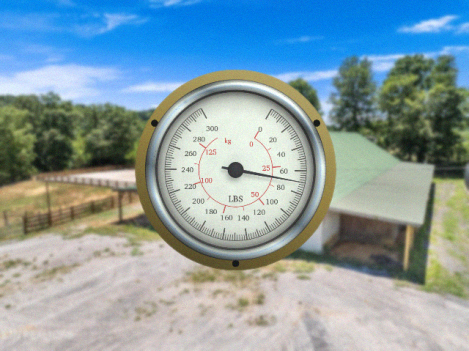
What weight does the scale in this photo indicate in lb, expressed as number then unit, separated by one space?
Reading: 70 lb
